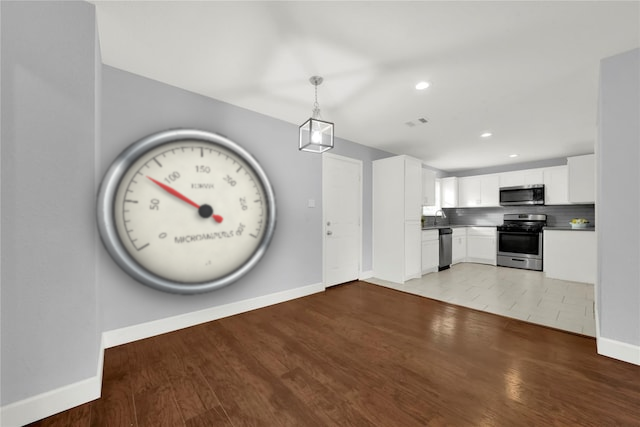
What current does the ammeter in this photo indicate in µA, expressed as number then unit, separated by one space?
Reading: 80 µA
